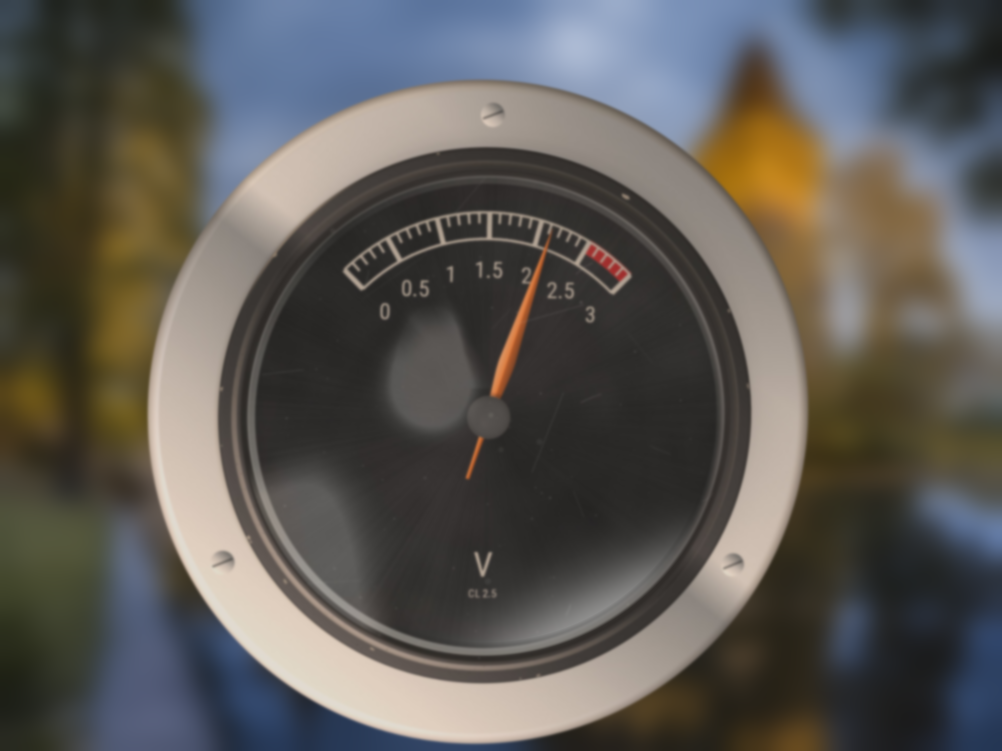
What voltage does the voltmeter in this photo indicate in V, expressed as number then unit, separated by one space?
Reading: 2.1 V
